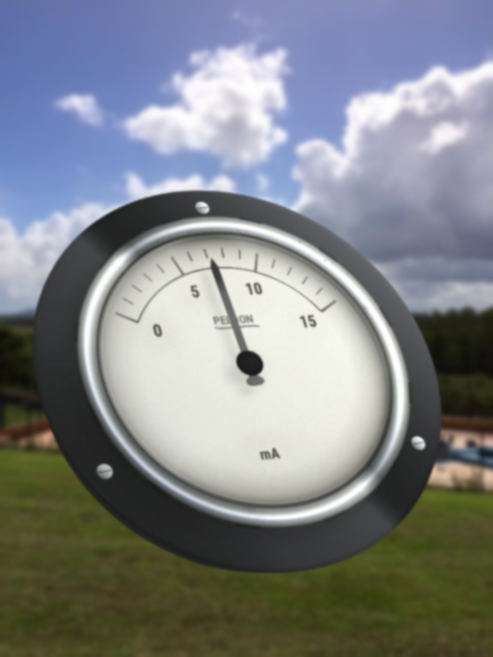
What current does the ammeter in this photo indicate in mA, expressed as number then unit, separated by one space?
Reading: 7 mA
